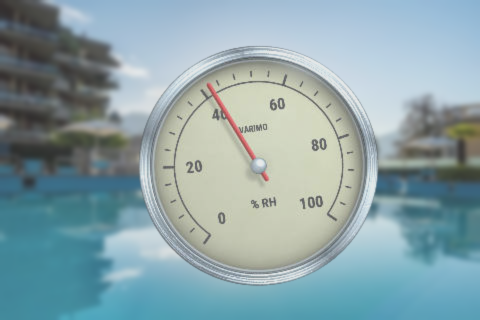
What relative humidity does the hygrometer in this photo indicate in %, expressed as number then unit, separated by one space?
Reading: 42 %
